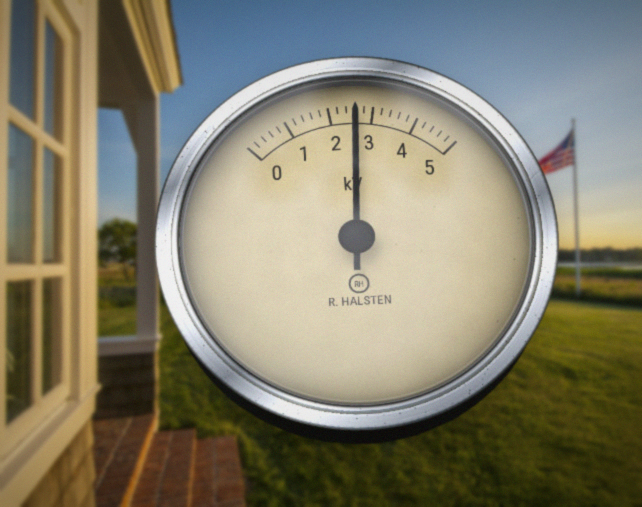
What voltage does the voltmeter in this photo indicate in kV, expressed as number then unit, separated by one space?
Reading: 2.6 kV
